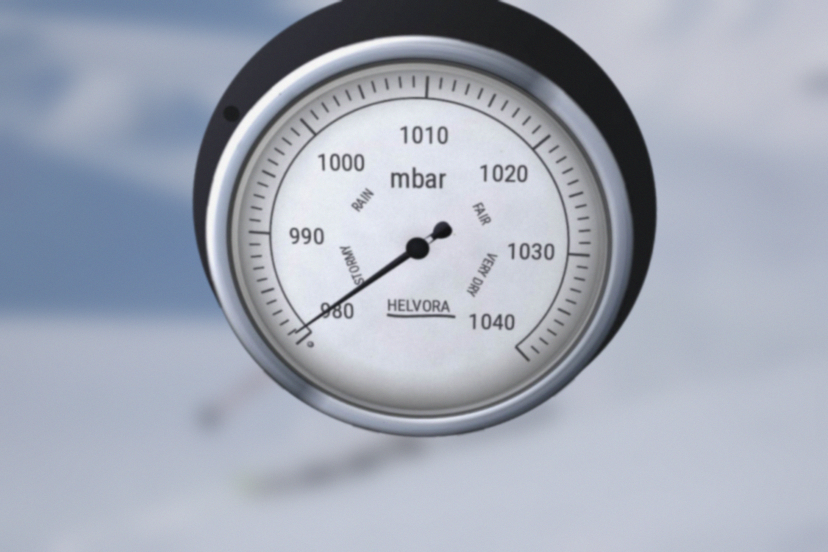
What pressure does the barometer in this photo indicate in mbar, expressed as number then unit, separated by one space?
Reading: 981 mbar
